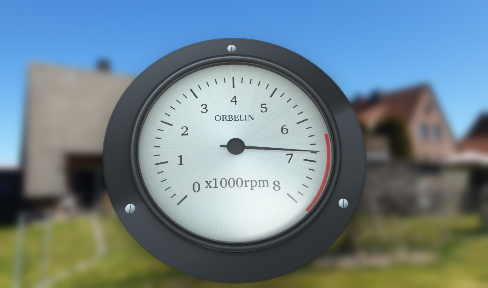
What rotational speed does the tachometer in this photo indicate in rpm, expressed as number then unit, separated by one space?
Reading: 6800 rpm
